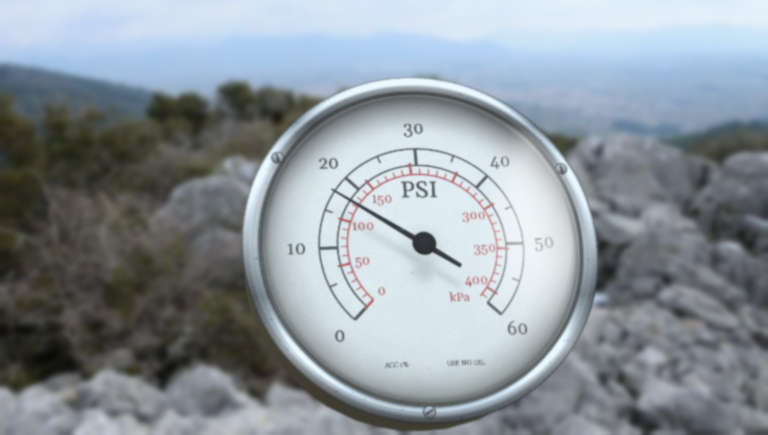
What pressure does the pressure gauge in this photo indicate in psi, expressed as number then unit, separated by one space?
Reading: 17.5 psi
